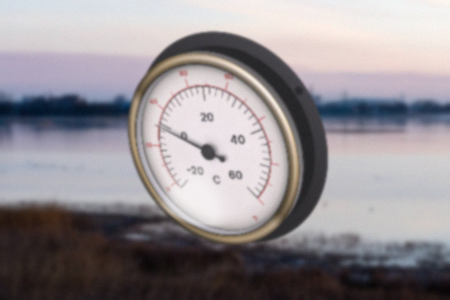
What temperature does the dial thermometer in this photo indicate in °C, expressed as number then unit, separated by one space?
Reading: 0 °C
